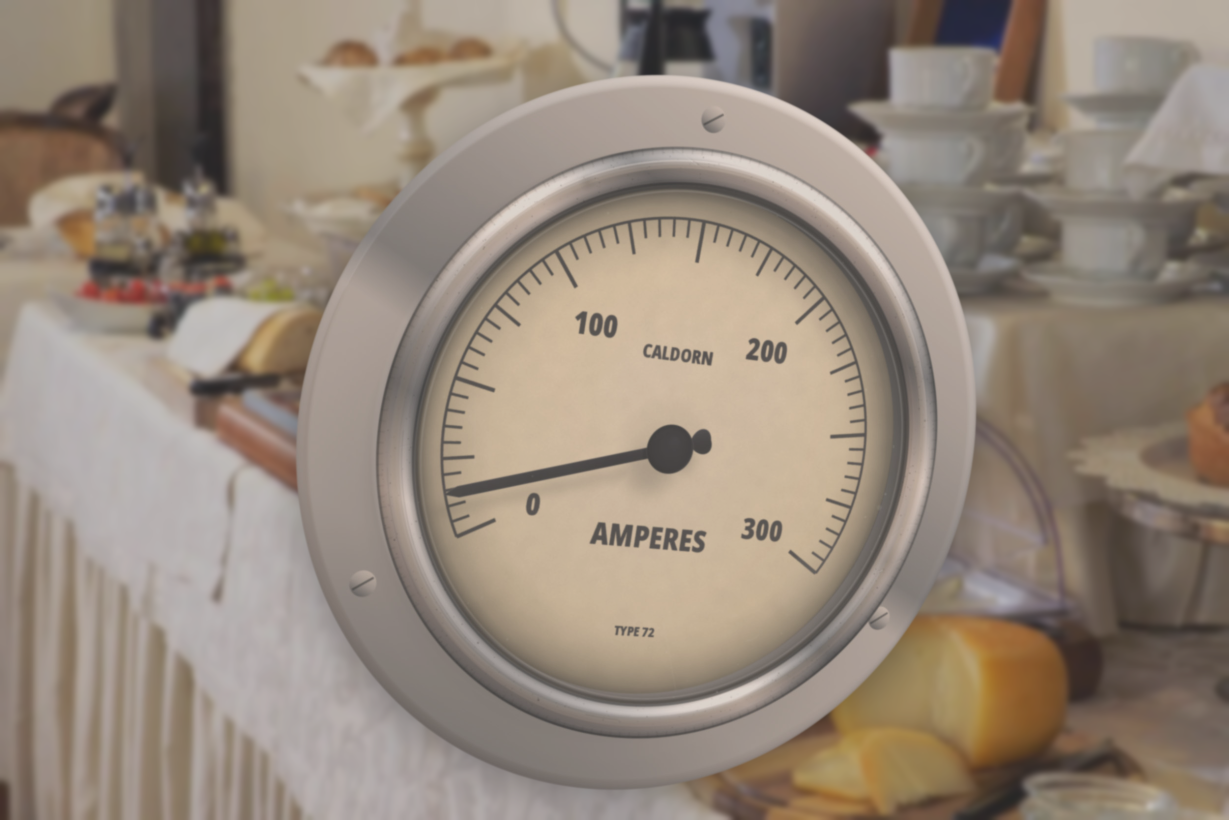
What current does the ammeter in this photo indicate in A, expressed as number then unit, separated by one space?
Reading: 15 A
